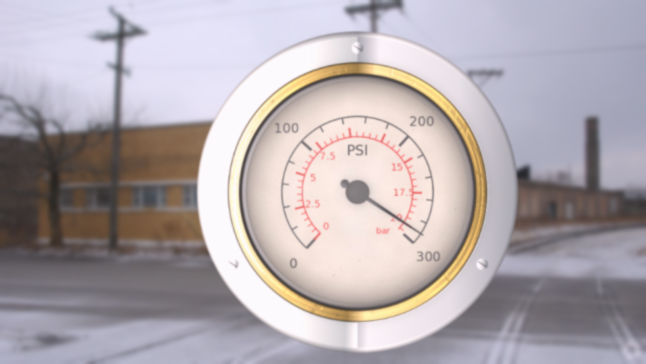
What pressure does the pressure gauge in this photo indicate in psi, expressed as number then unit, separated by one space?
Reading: 290 psi
